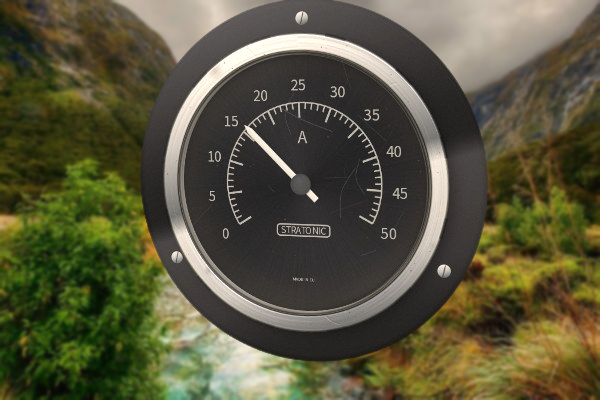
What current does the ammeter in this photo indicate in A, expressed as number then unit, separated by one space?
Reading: 16 A
